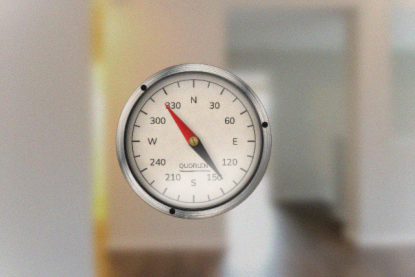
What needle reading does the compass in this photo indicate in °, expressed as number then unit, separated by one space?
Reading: 322.5 °
